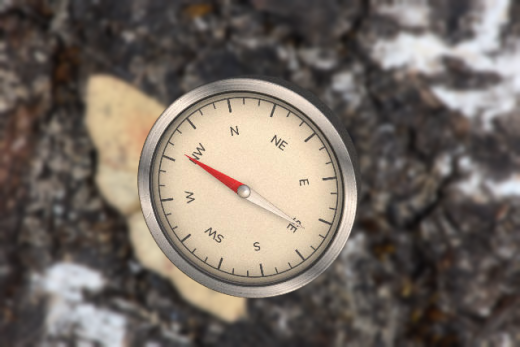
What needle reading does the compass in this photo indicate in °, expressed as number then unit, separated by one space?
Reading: 310 °
